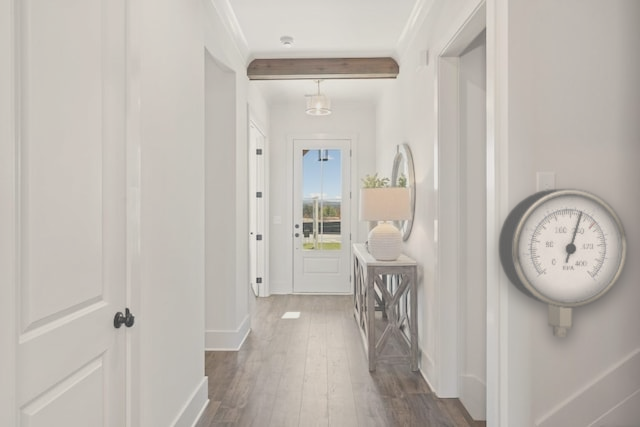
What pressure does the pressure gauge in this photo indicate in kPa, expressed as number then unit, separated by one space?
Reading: 220 kPa
